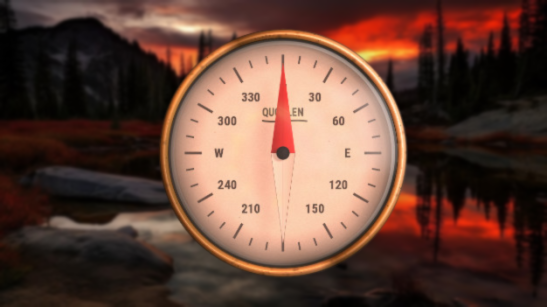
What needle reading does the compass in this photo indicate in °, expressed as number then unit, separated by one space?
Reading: 0 °
